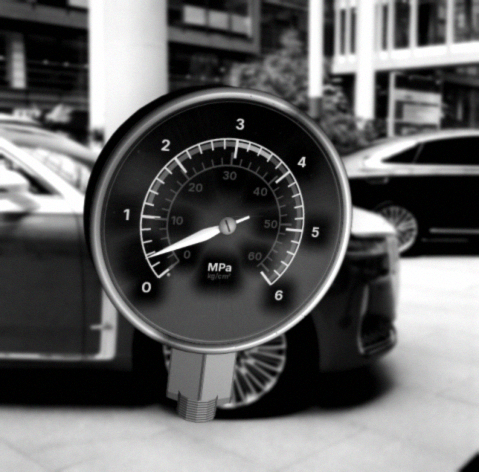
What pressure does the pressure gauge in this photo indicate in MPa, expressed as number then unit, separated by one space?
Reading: 0.4 MPa
